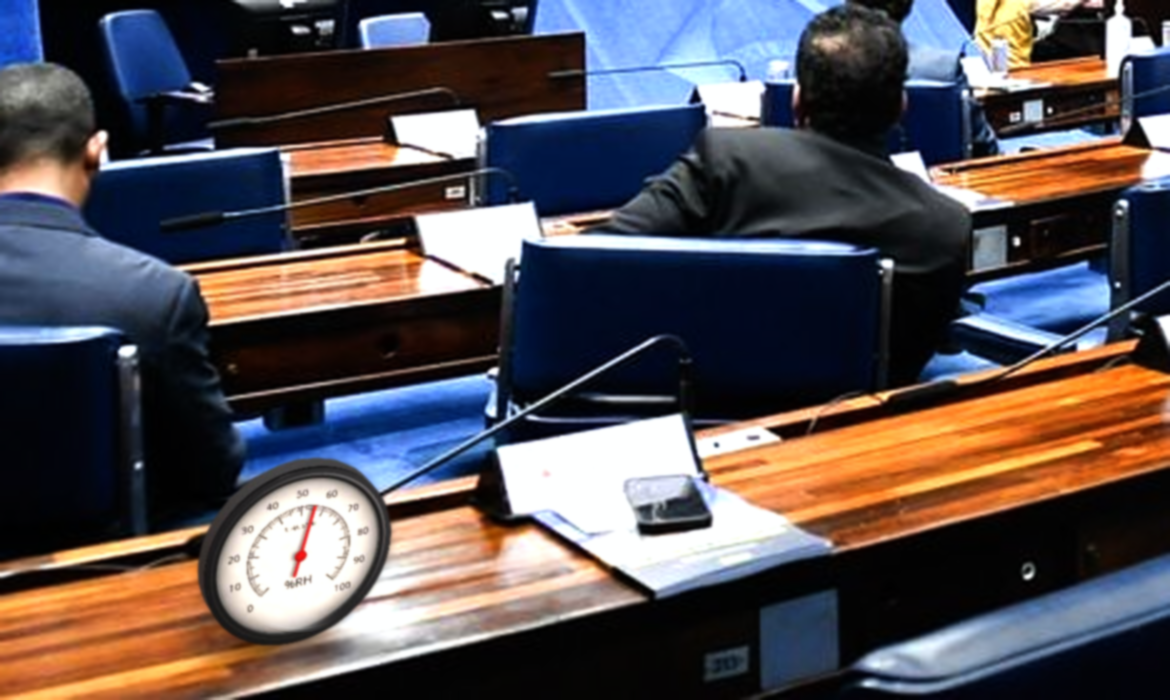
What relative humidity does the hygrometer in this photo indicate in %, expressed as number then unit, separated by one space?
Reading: 55 %
